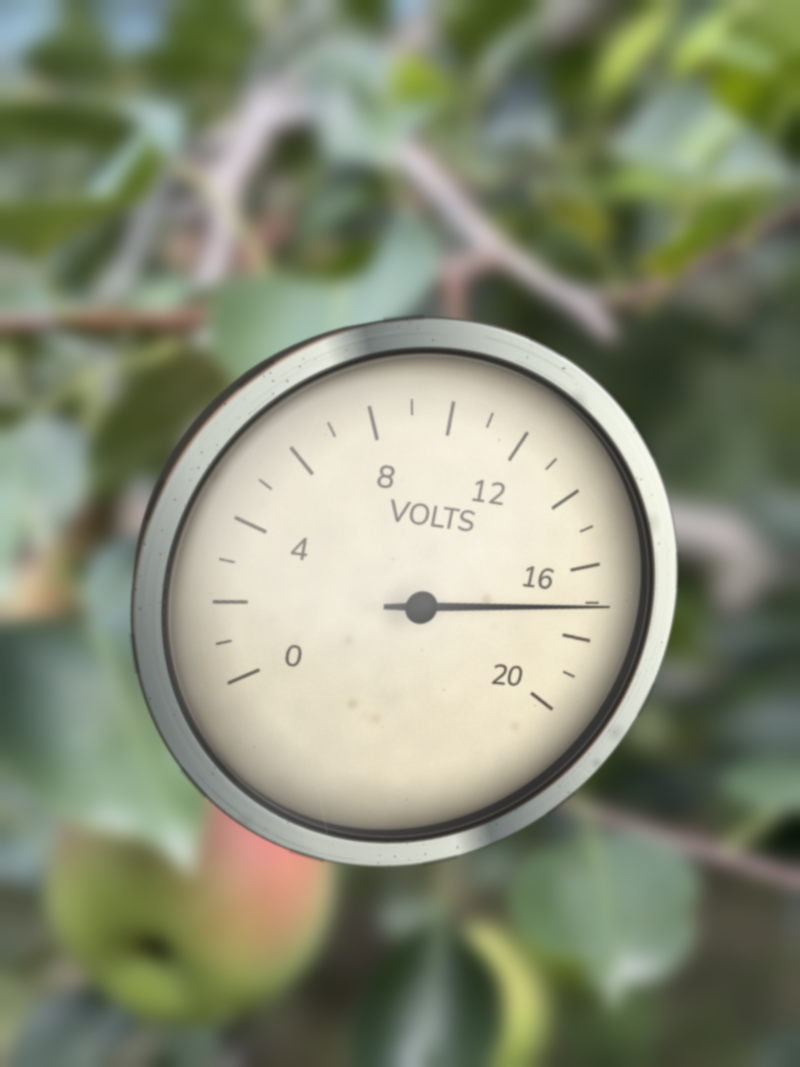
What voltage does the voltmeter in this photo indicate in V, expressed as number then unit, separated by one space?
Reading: 17 V
